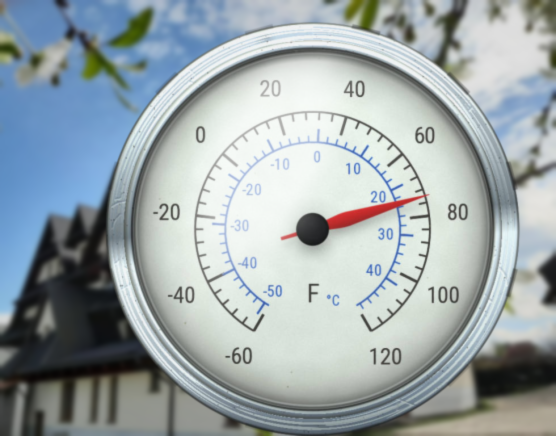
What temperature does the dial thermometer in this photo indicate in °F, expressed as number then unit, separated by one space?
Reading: 74 °F
